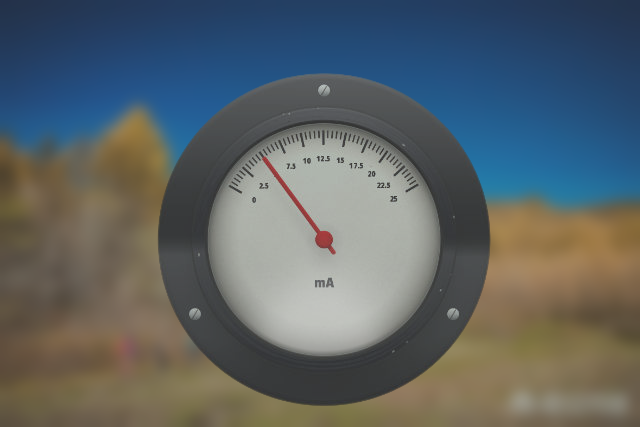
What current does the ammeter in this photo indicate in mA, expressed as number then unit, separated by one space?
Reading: 5 mA
